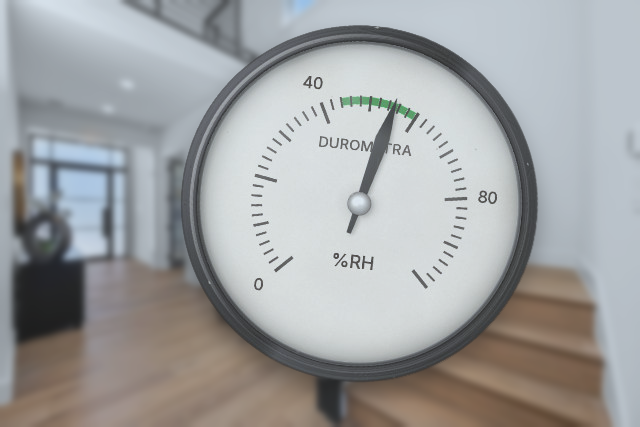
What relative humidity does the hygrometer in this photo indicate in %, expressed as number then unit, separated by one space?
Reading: 55 %
